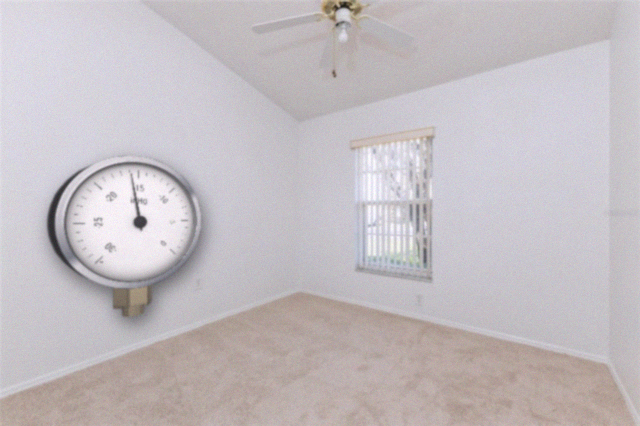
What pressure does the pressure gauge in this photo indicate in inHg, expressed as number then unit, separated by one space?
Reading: -16 inHg
